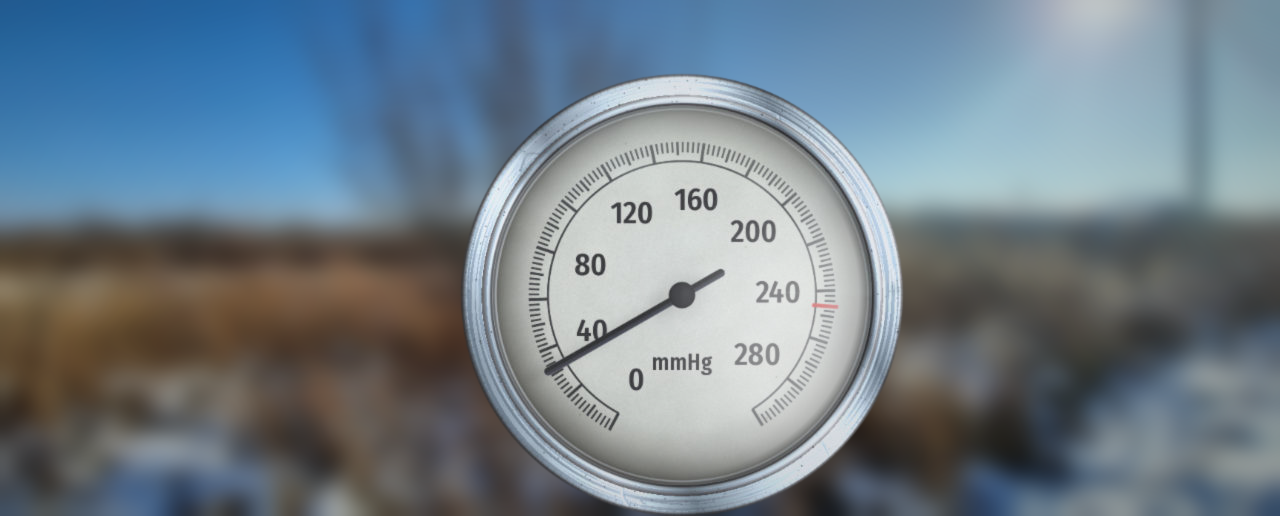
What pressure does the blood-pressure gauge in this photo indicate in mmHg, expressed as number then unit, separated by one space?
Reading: 32 mmHg
